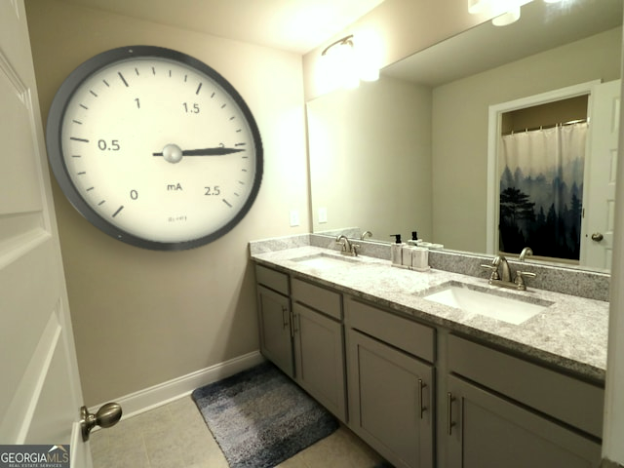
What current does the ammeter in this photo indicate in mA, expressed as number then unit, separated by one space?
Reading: 2.05 mA
